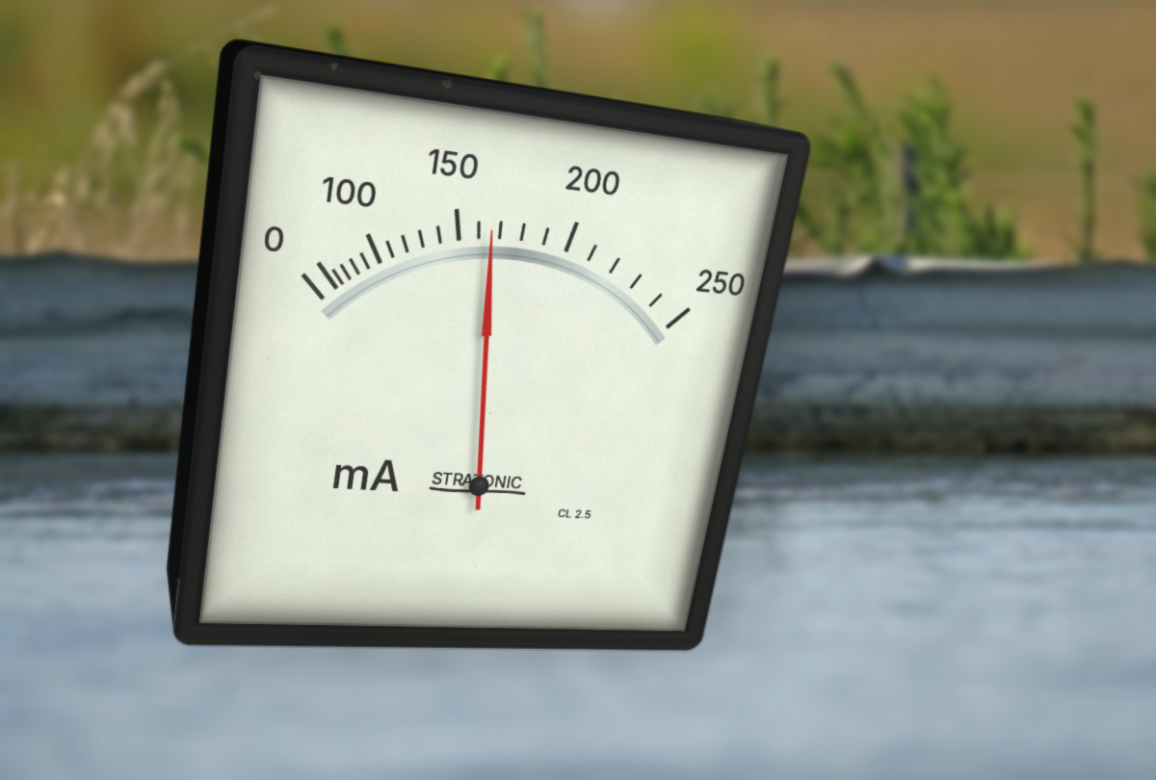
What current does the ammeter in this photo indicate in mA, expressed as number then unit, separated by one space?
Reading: 165 mA
